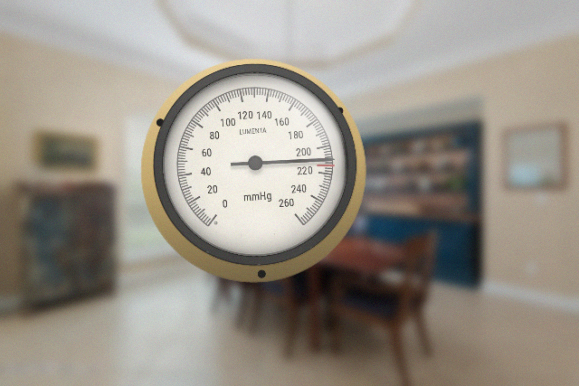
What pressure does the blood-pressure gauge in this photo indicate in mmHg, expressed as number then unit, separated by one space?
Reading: 210 mmHg
